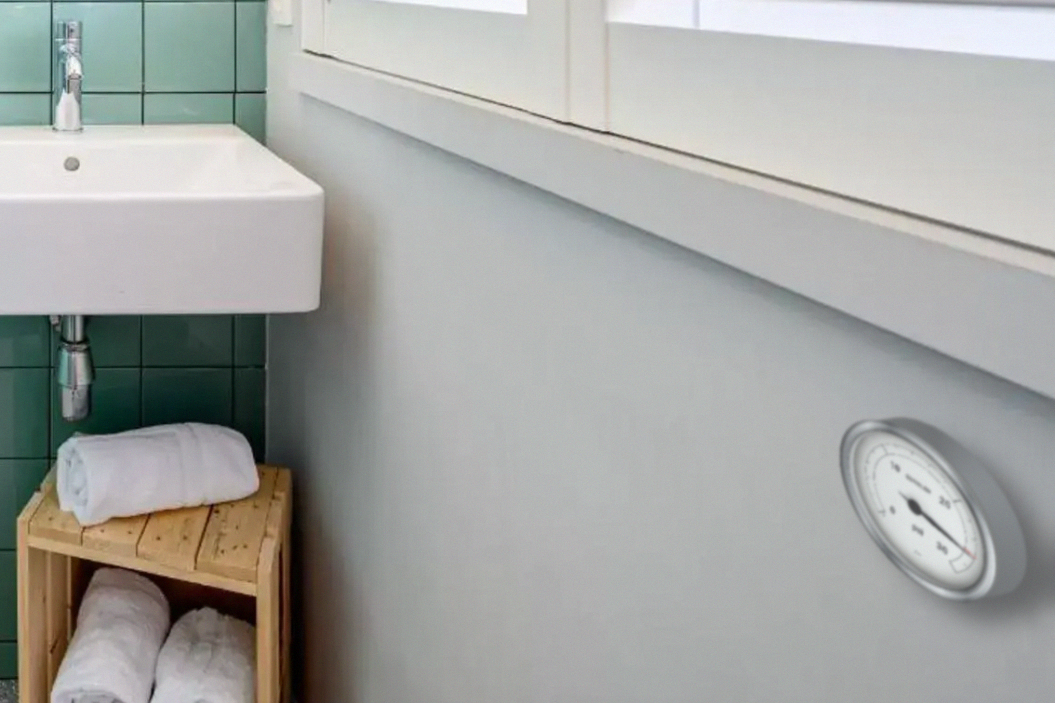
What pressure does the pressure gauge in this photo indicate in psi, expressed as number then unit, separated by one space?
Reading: 26 psi
